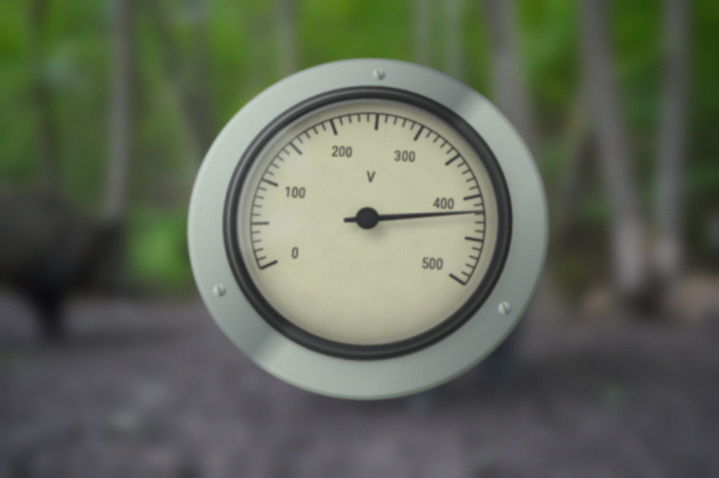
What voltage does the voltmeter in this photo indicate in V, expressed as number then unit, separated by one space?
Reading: 420 V
